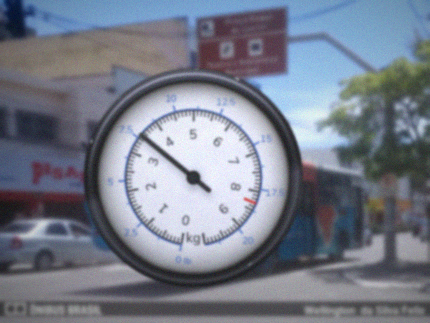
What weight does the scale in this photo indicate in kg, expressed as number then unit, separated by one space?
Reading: 3.5 kg
